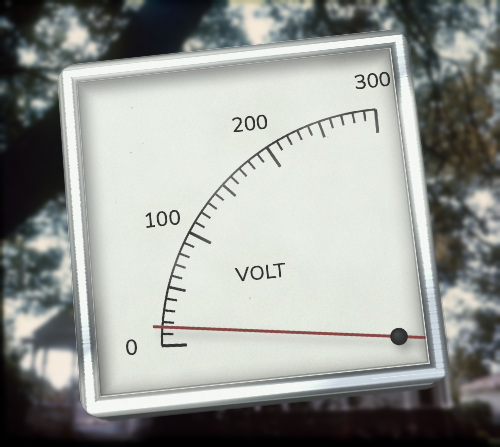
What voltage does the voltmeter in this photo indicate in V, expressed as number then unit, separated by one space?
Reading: 15 V
